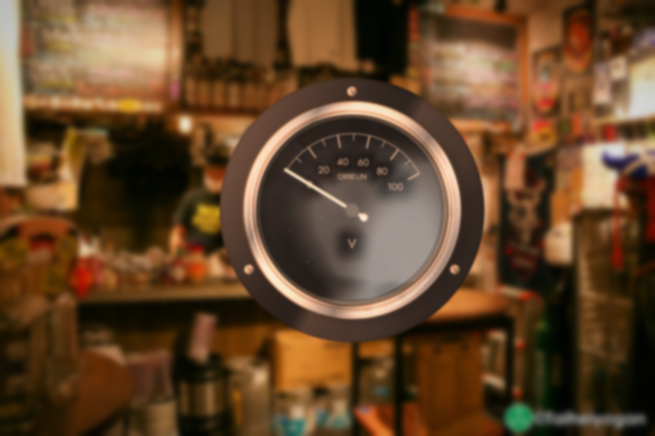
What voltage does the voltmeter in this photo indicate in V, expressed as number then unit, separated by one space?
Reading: 0 V
